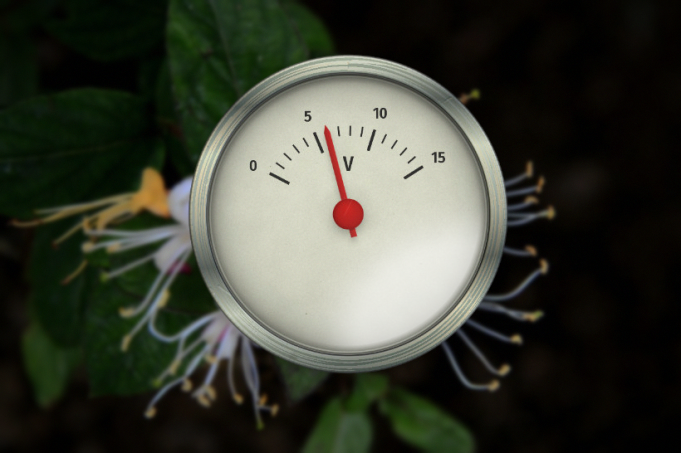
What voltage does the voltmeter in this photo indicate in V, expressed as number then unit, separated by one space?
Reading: 6 V
